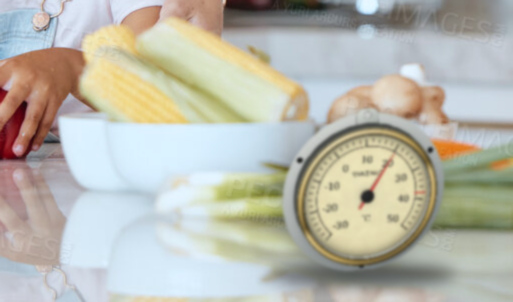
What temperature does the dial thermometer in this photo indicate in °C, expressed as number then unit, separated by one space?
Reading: 20 °C
